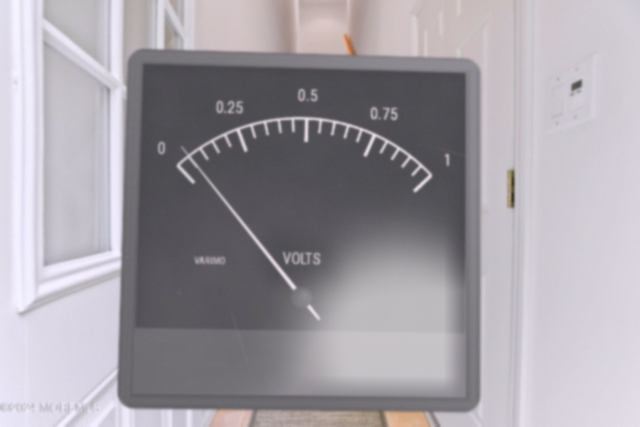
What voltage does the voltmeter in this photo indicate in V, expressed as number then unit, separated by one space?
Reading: 0.05 V
